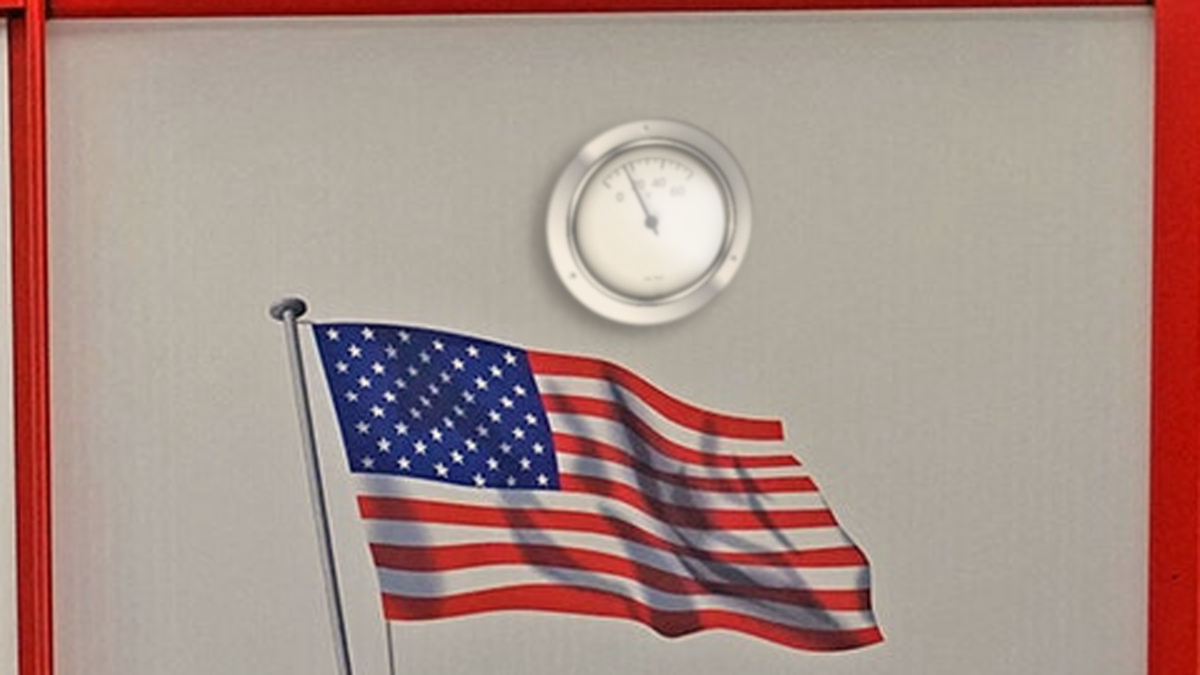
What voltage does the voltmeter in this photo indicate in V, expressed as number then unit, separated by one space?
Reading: 15 V
